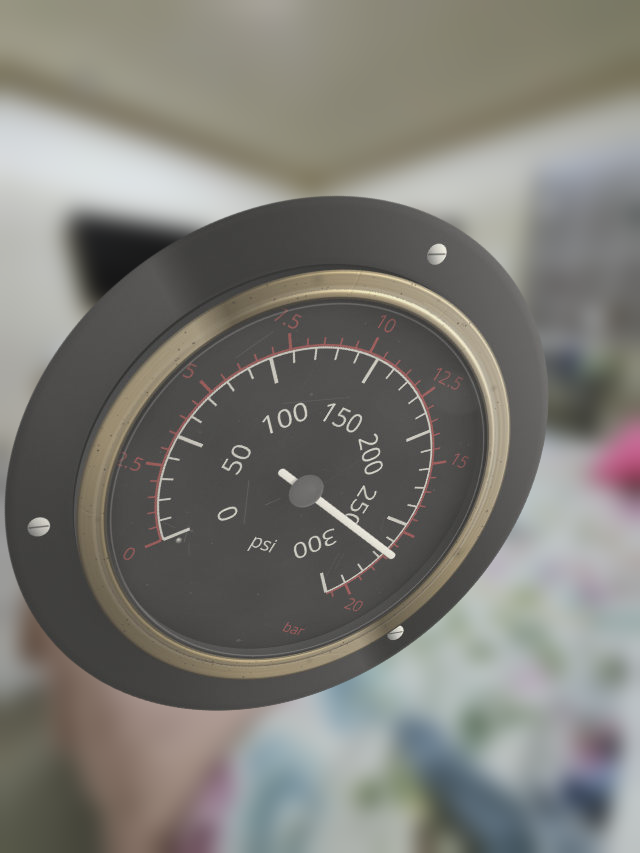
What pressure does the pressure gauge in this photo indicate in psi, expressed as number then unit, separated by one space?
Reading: 265 psi
